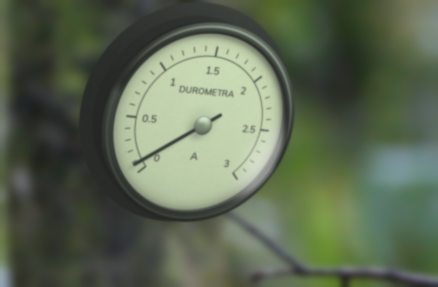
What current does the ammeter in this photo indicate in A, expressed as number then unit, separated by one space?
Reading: 0.1 A
